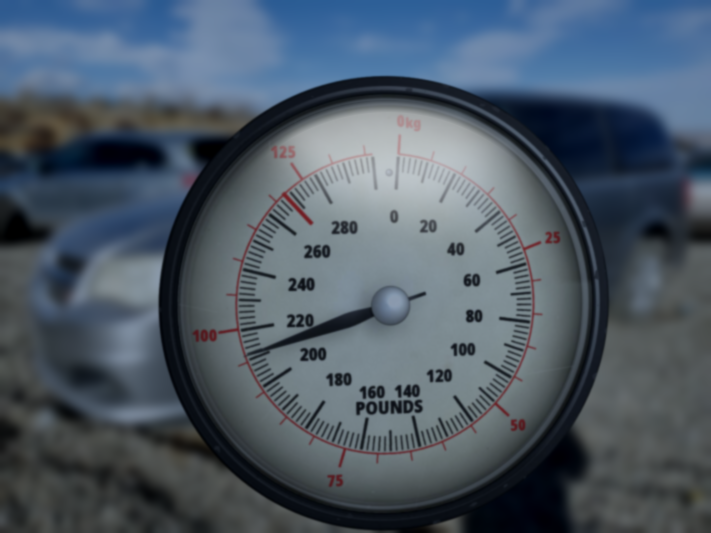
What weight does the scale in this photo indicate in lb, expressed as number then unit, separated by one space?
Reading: 212 lb
